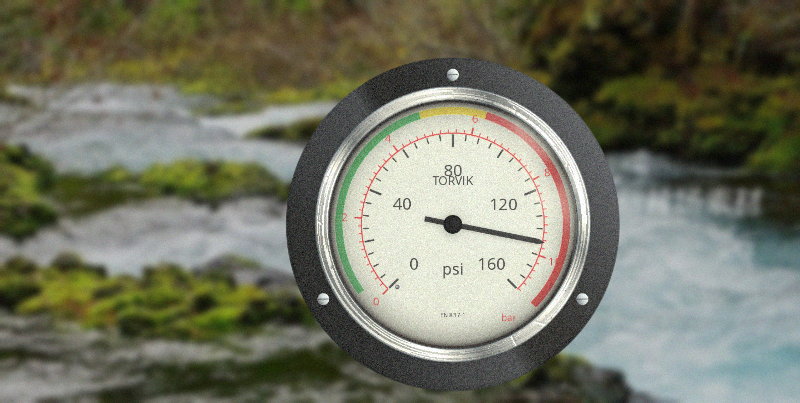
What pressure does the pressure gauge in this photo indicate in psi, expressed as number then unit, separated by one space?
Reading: 140 psi
